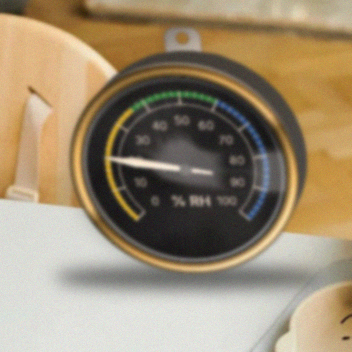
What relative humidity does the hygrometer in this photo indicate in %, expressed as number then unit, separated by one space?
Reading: 20 %
